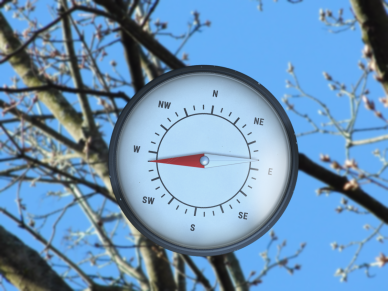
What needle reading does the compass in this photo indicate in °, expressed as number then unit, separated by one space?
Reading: 260 °
